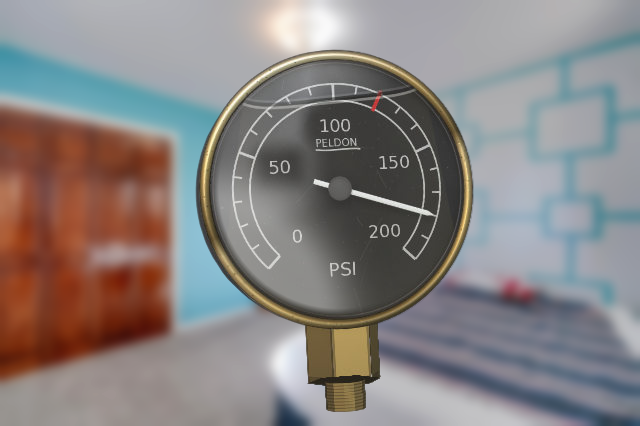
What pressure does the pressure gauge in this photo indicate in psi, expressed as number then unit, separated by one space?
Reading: 180 psi
